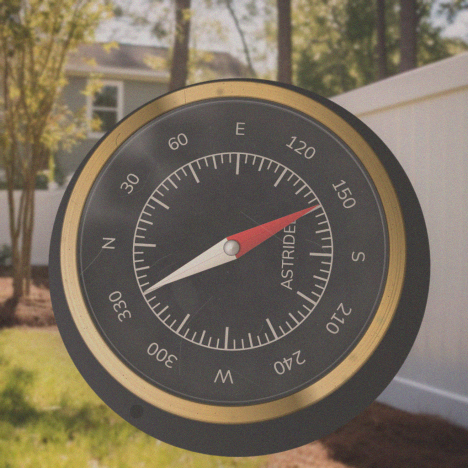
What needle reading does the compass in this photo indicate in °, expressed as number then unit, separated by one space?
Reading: 150 °
